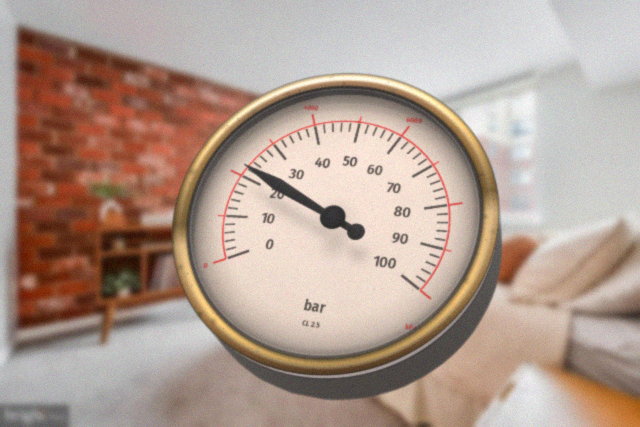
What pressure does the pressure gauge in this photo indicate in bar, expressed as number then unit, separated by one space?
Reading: 22 bar
